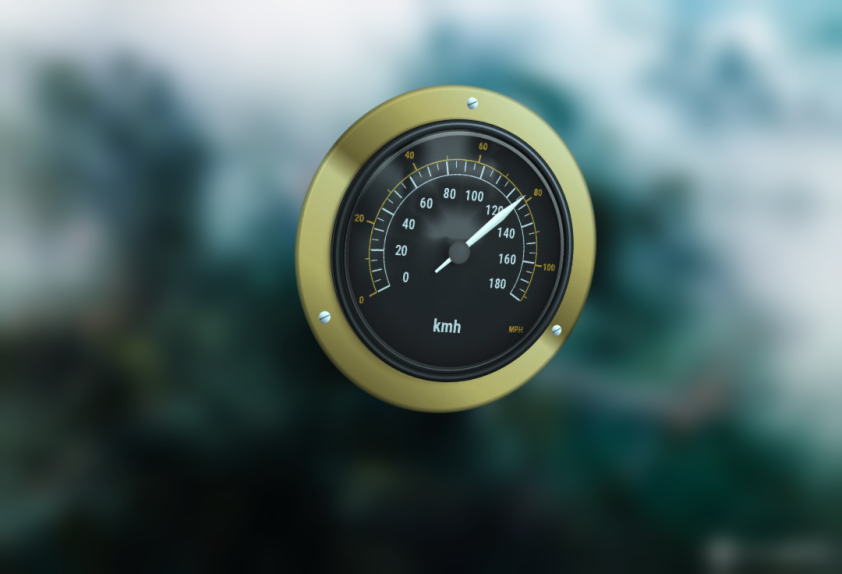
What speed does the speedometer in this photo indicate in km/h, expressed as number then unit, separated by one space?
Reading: 125 km/h
